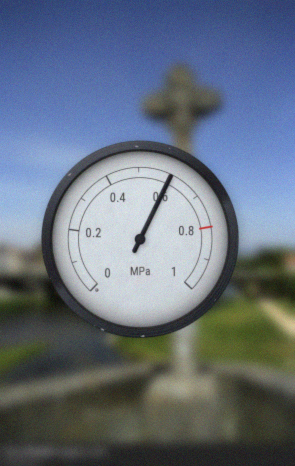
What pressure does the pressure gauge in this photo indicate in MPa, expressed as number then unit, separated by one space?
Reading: 0.6 MPa
